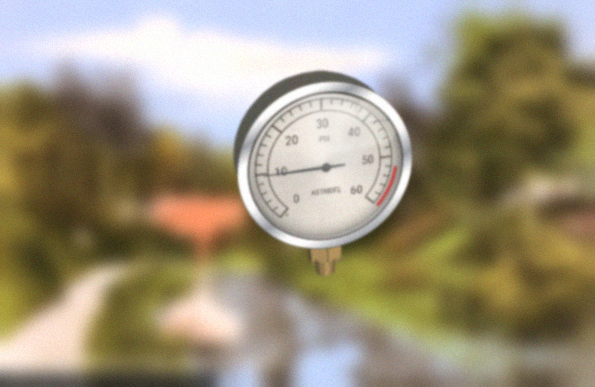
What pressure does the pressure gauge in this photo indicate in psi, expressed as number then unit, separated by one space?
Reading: 10 psi
